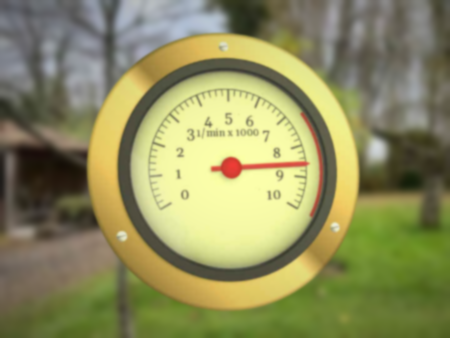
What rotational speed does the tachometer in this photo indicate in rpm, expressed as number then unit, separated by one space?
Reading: 8600 rpm
